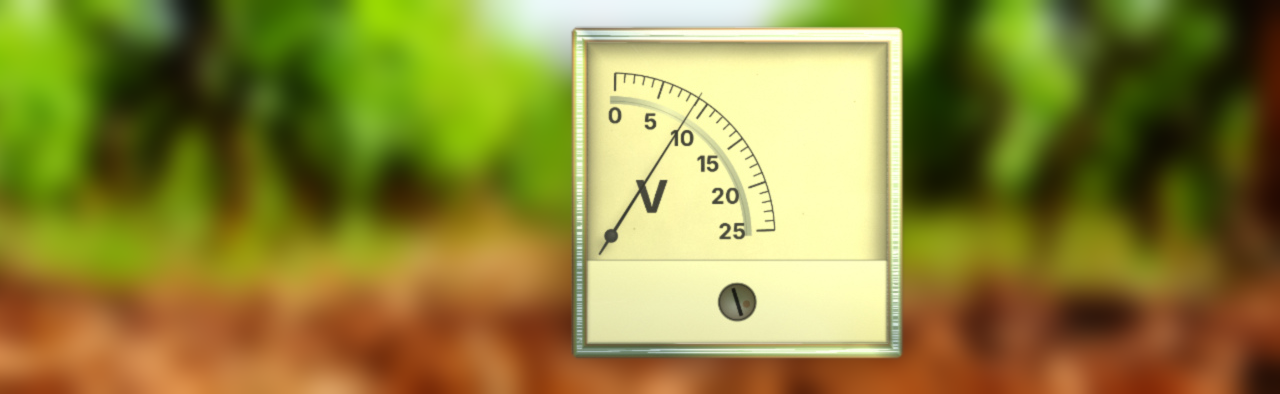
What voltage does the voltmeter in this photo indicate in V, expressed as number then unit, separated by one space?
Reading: 9 V
